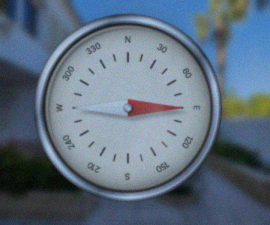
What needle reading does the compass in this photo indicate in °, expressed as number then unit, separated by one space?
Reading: 90 °
